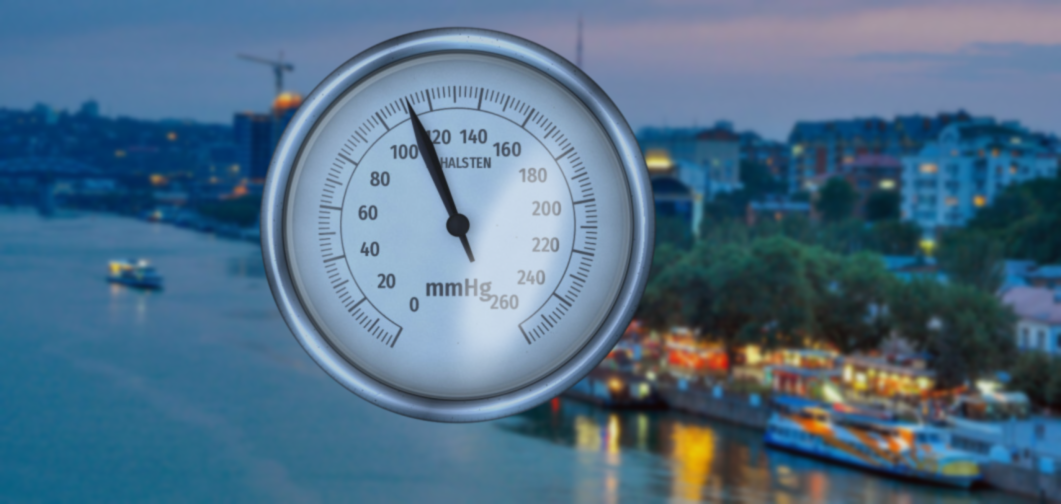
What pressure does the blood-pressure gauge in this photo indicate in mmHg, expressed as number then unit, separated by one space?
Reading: 112 mmHg
